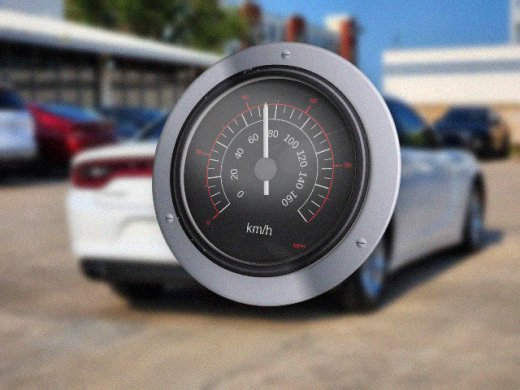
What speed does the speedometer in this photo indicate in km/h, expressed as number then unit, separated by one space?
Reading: 75 km/h
